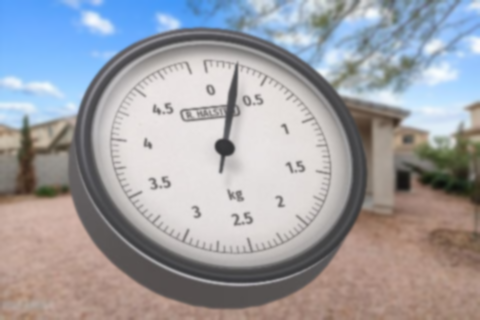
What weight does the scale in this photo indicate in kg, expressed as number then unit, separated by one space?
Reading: 0.25 kg
